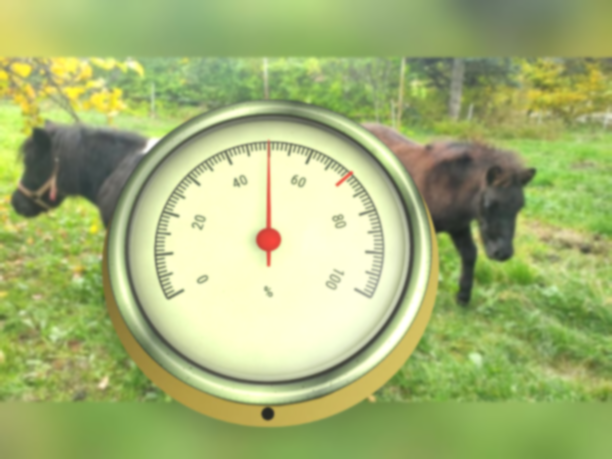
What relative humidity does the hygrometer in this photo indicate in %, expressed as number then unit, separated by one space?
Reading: 50 %
